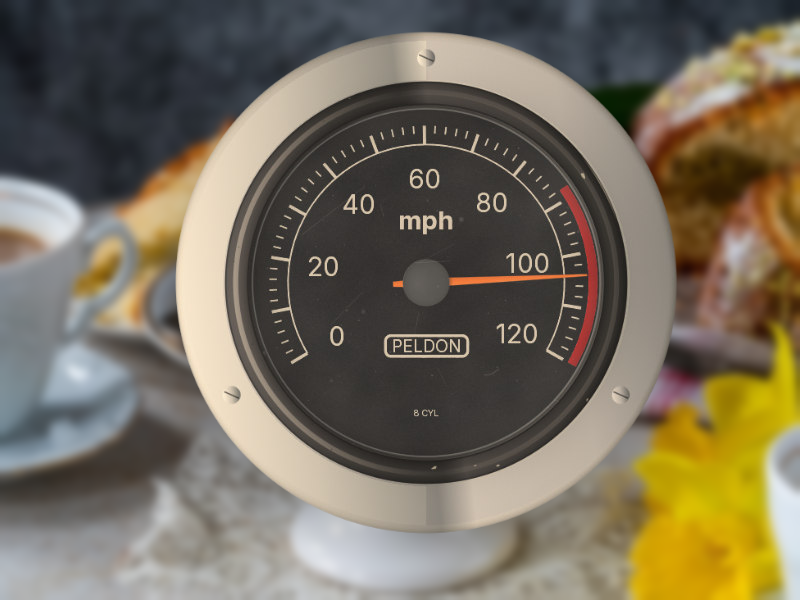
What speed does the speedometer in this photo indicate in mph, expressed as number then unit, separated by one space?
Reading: 104 mph
